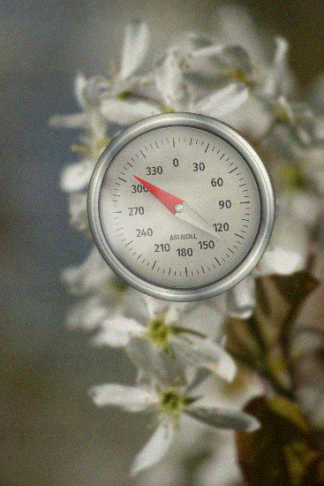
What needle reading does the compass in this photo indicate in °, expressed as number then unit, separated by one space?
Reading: 310 °
